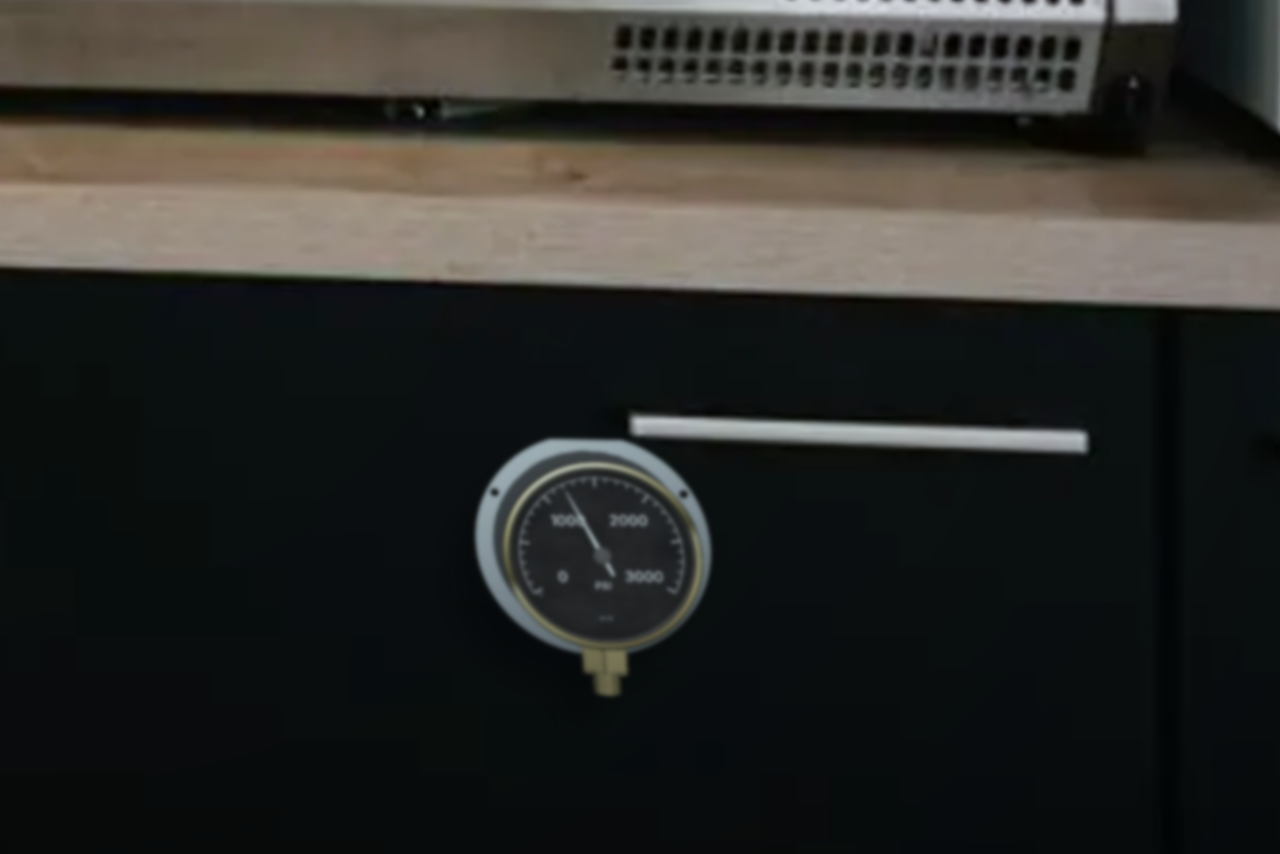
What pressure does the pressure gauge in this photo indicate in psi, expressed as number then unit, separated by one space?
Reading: 1200 psi
